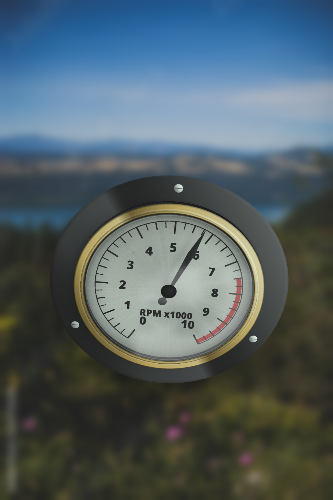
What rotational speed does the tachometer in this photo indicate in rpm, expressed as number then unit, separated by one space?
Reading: 5750 rpm
